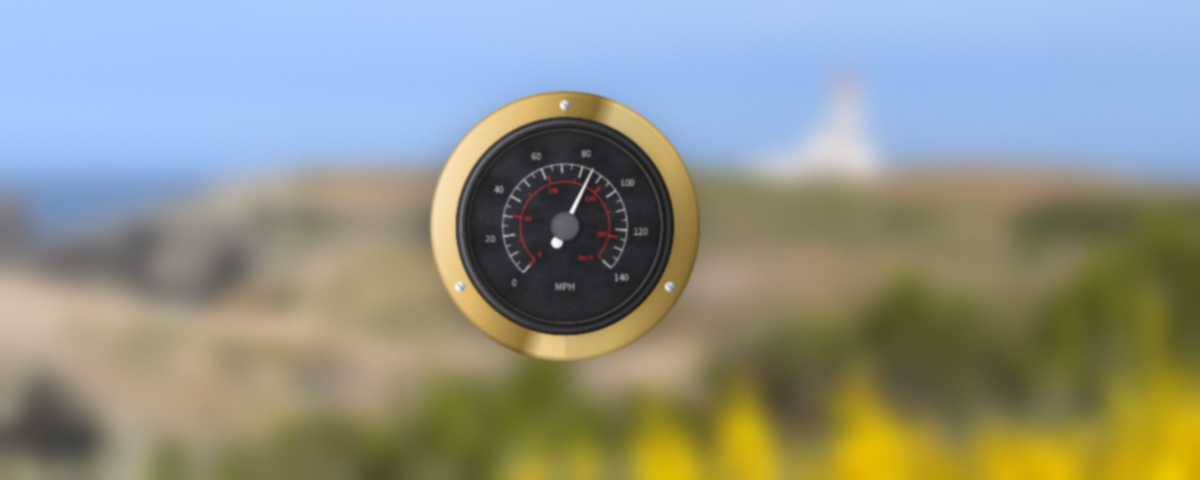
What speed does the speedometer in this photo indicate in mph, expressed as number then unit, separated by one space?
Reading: 85 mph
